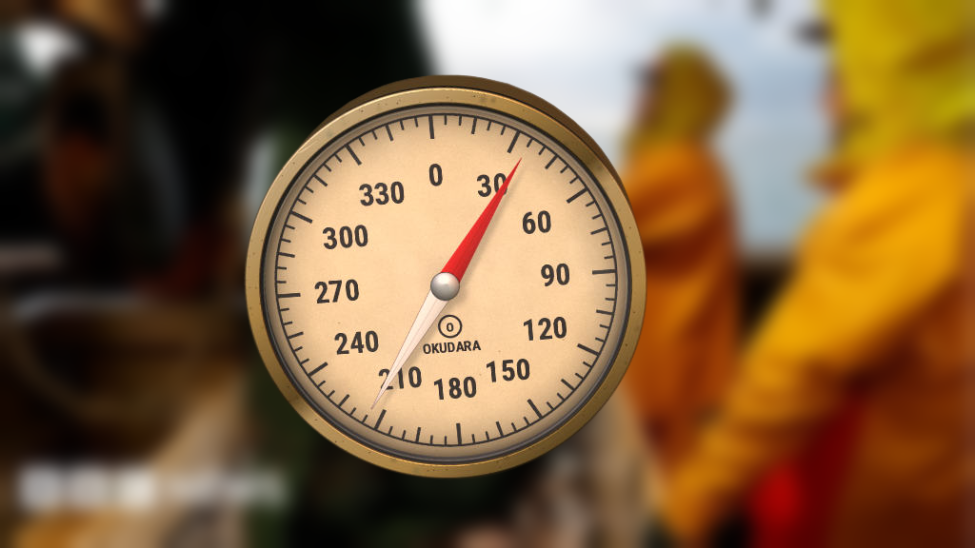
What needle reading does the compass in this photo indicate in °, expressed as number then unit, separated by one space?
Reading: 35 °
